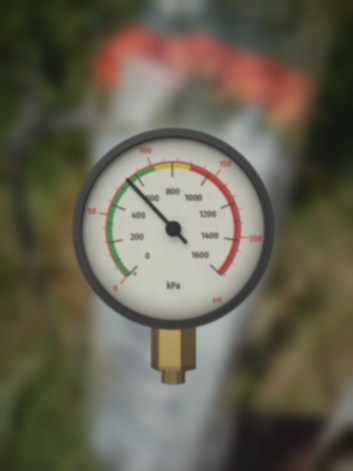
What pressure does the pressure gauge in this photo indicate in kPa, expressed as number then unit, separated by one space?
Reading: 550 kPa
